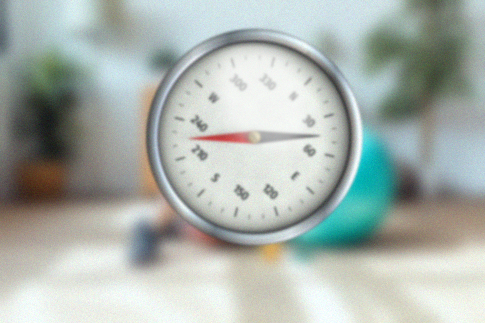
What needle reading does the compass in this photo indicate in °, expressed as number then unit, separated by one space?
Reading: 225 °
